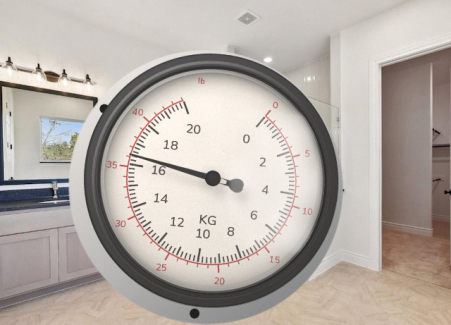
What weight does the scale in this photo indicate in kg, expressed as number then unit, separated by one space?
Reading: 16.4 kg
